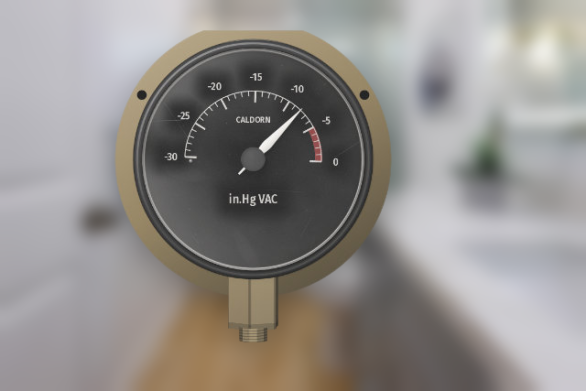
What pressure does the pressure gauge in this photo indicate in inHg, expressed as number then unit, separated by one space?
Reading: -8 inHg
